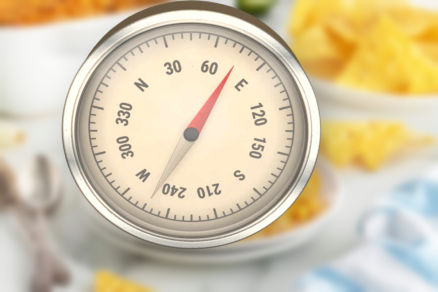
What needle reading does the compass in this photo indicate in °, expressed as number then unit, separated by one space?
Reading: 75 °
